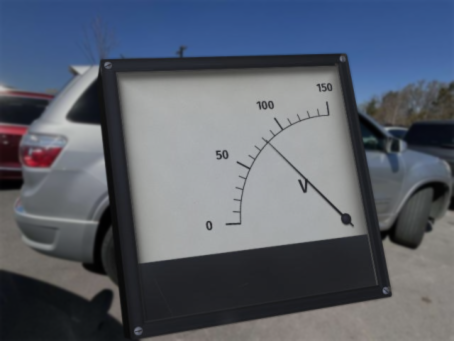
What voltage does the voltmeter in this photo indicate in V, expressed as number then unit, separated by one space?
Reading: 80 V
